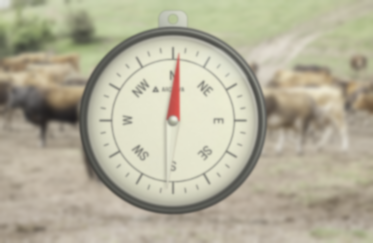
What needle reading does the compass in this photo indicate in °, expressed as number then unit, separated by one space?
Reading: 5 °
